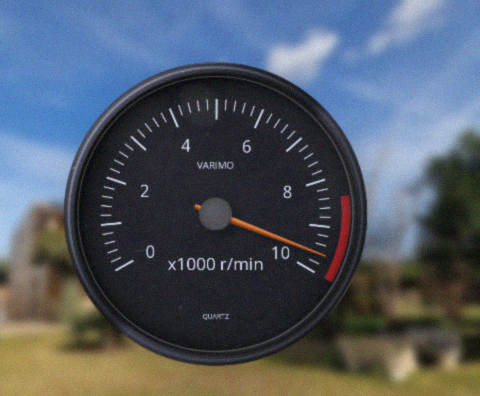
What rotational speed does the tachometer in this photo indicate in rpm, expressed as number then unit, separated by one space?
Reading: 9600 rpm
